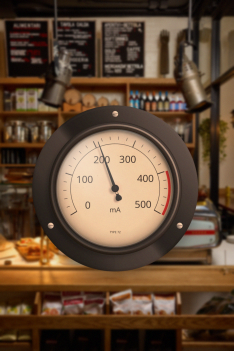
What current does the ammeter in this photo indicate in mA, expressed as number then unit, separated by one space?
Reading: 210 mA
